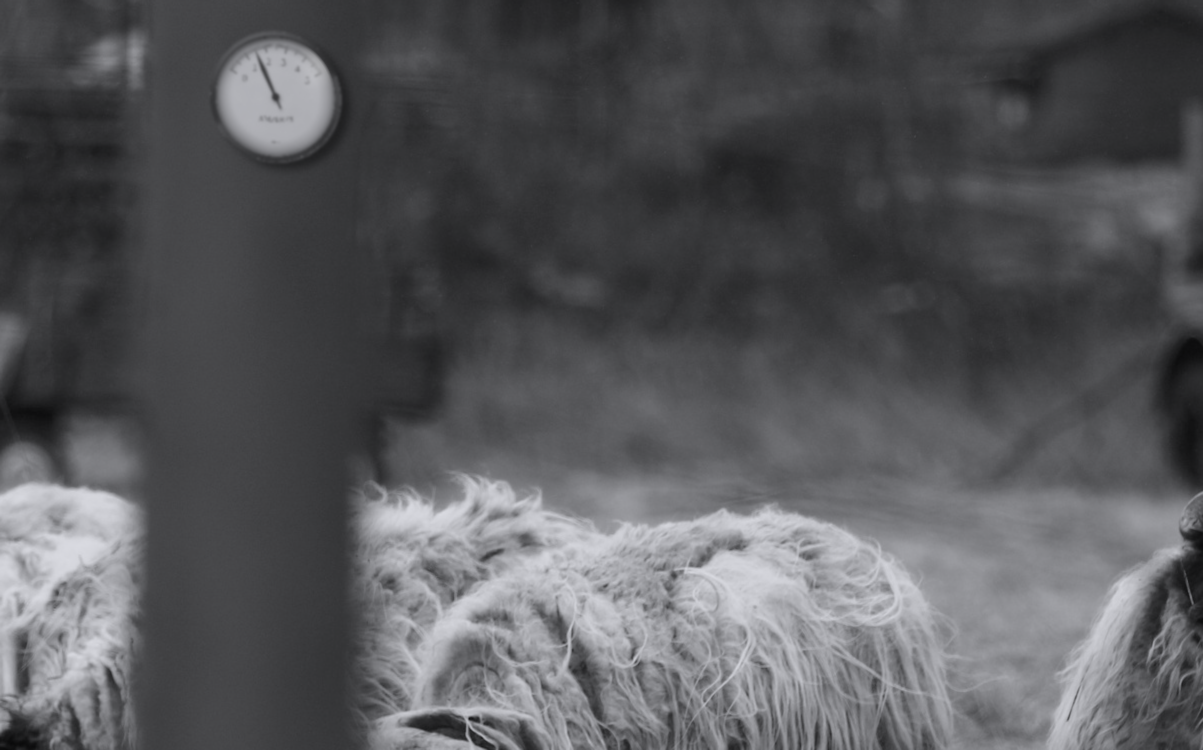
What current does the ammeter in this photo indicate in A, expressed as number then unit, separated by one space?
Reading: 1.5 A
